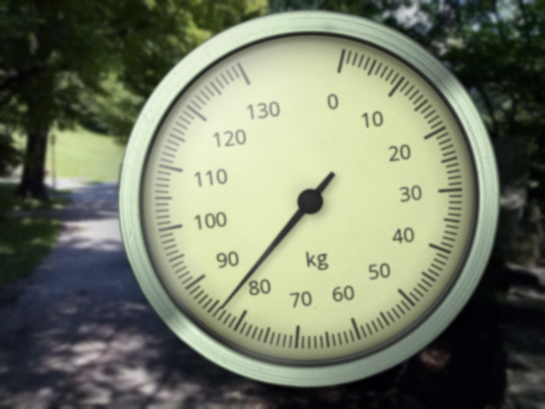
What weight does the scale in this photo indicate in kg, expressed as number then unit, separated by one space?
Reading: 84 kg
